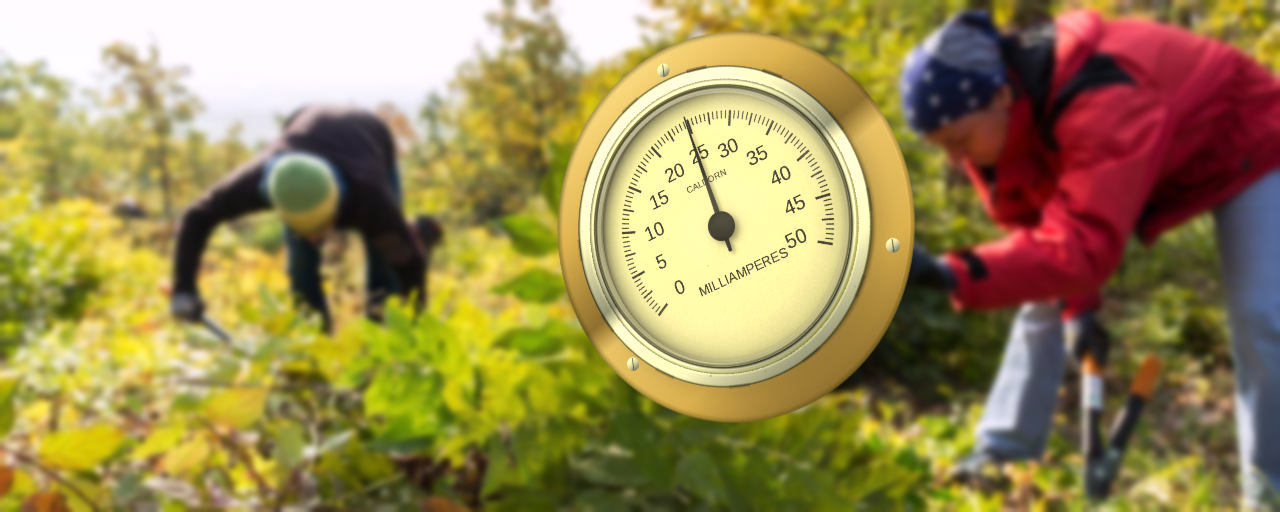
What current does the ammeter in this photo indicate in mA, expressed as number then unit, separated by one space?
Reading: 25 mA
